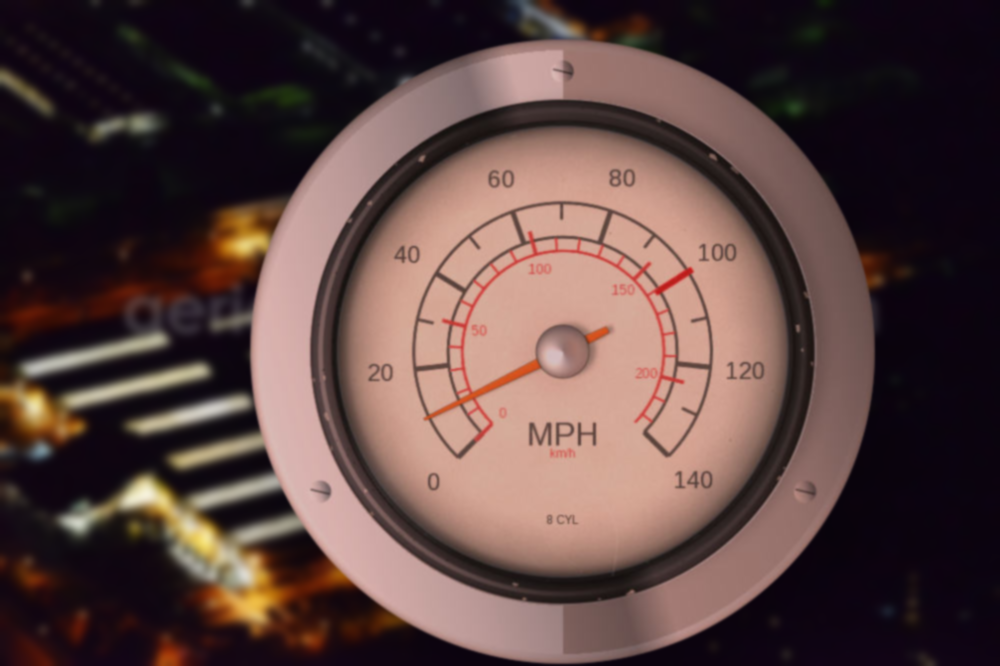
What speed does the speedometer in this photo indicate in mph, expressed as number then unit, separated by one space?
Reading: 10 mph
